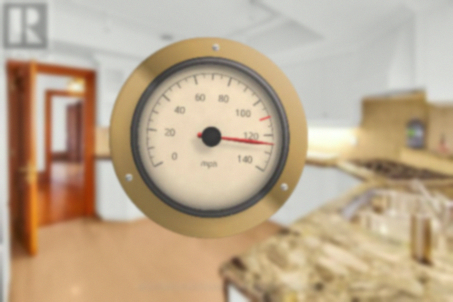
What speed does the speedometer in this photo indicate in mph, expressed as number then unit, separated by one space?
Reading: 125 mph
